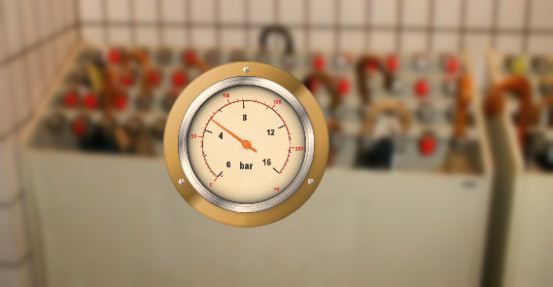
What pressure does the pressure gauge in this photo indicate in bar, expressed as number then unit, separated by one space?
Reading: 5 bar
